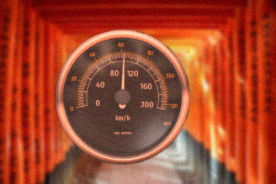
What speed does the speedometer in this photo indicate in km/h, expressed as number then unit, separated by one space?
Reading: 100 km/h
